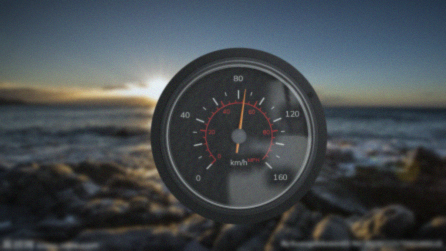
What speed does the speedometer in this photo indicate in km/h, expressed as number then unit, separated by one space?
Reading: 85 km/h
